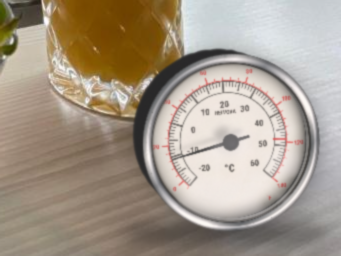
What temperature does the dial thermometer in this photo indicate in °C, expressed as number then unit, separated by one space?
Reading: -10 °C
